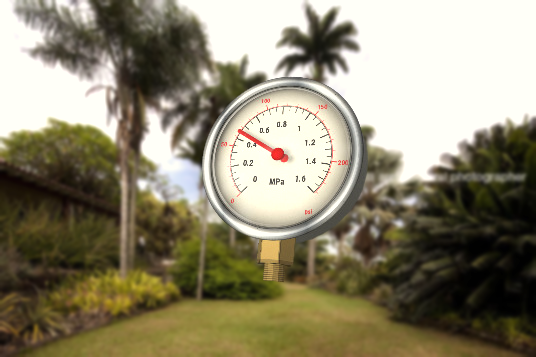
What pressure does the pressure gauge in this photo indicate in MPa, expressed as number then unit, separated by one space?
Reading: 0.45 MPa
